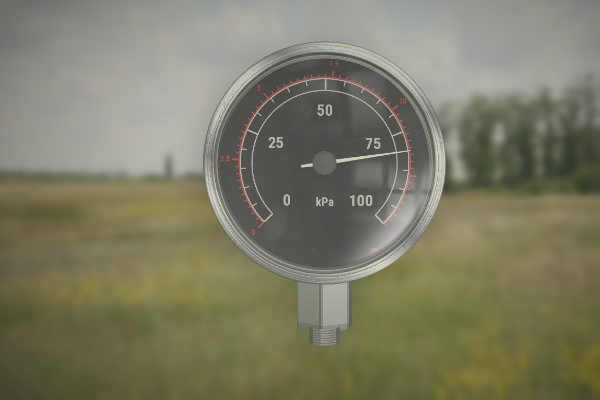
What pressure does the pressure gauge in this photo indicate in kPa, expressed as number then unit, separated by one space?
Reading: 80 kPa
